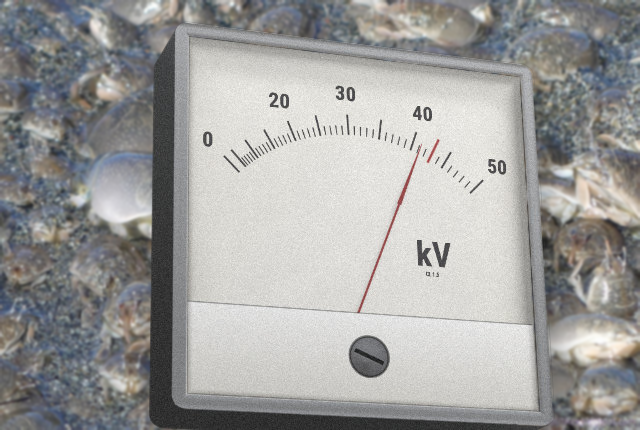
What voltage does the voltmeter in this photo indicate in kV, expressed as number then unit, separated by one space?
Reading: 41 kV
